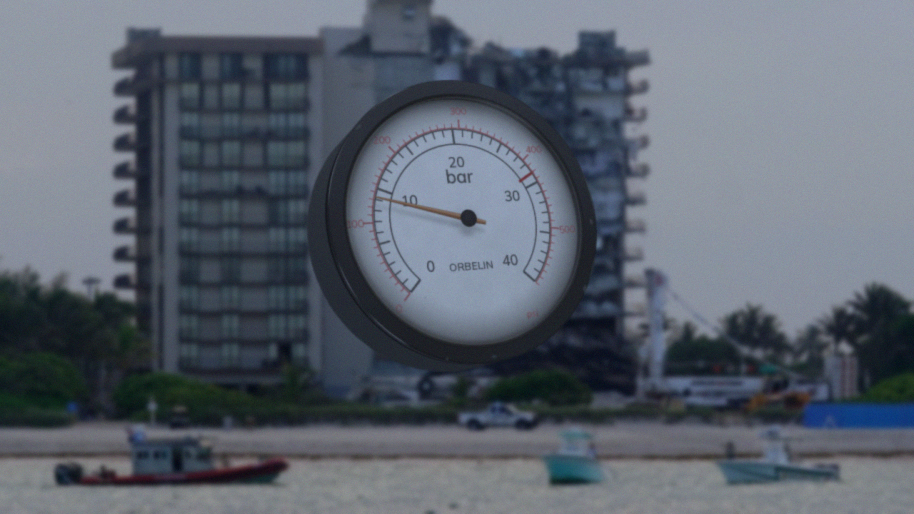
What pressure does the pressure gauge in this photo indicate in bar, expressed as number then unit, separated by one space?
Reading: 9 bar
